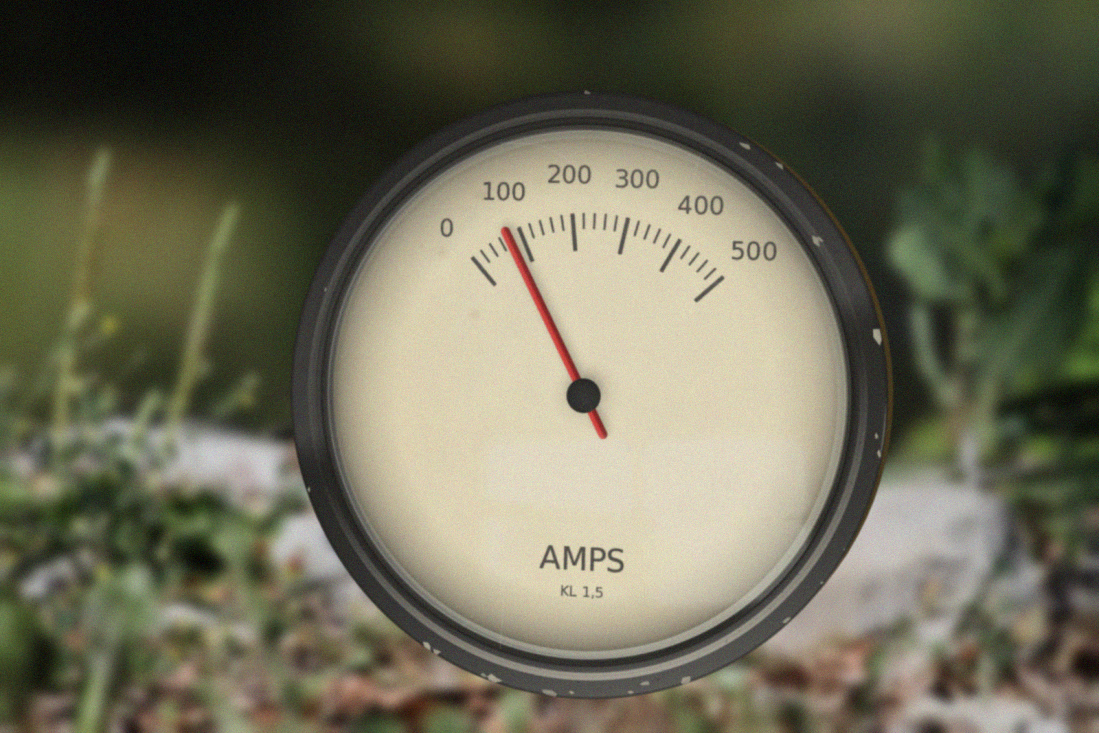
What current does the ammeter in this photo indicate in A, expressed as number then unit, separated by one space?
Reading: 80 A
